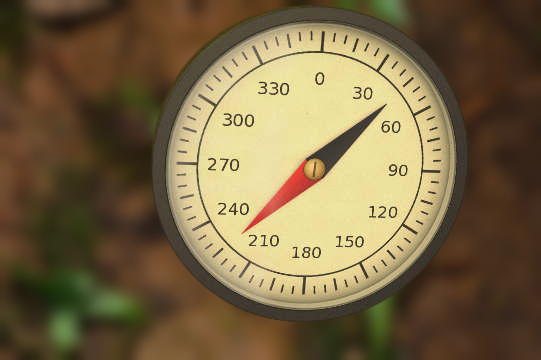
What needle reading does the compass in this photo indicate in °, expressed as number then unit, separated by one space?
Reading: 225 °
